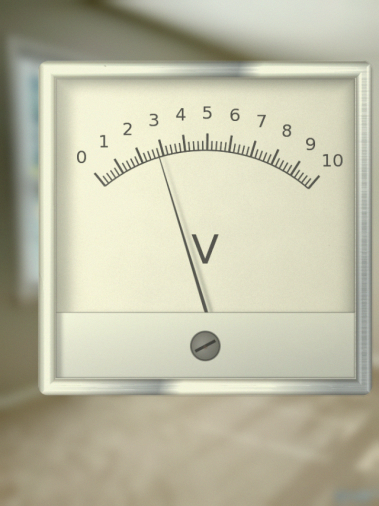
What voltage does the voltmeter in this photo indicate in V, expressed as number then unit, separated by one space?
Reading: 2.8 V
